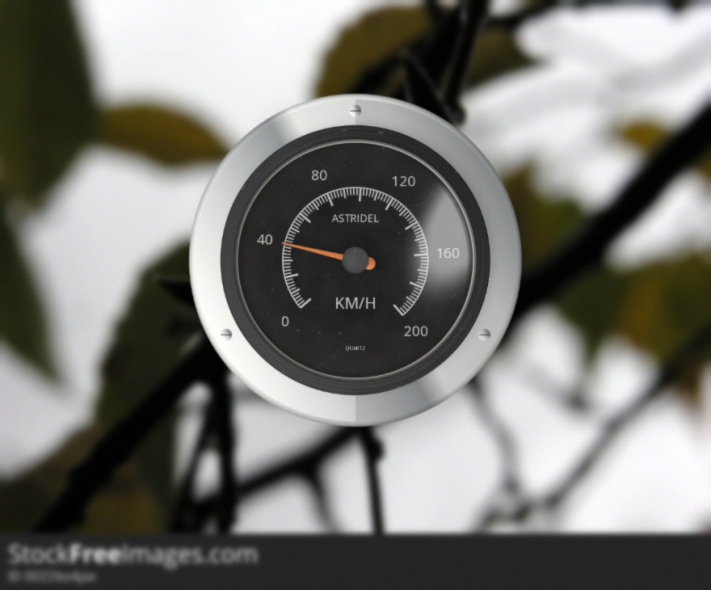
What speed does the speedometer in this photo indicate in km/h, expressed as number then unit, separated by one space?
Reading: 40 km/h
